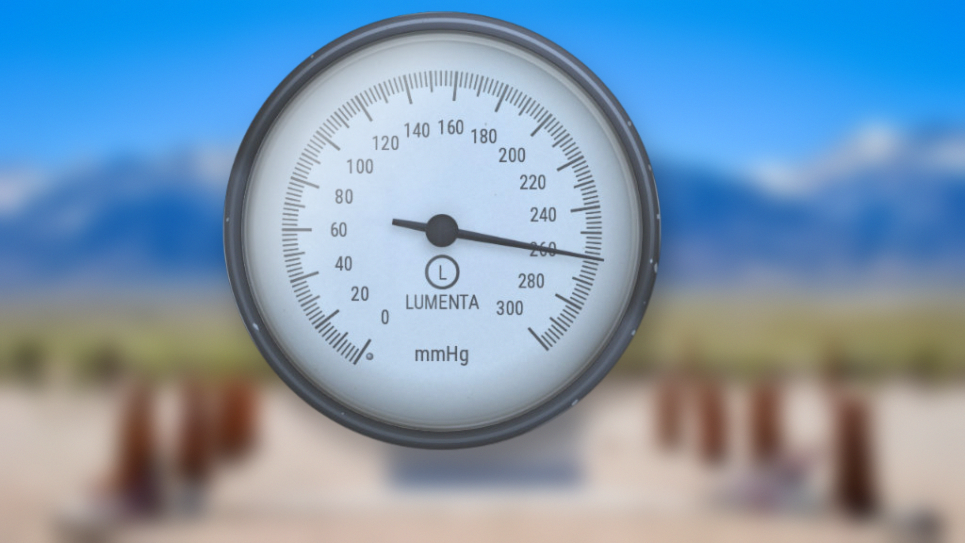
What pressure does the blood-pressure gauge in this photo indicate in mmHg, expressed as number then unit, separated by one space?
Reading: 260 mmHg
